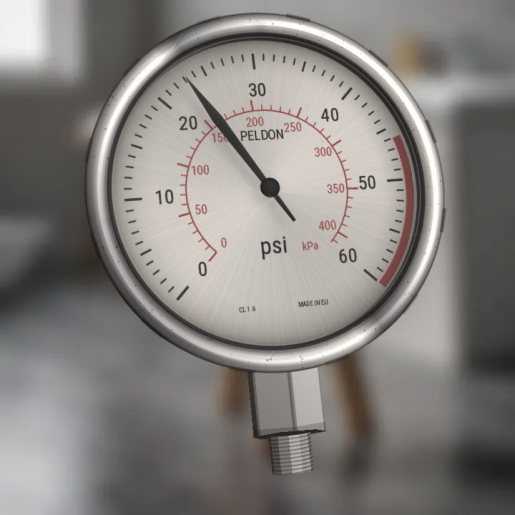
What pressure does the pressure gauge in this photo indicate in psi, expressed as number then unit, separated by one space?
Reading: 23 psi
